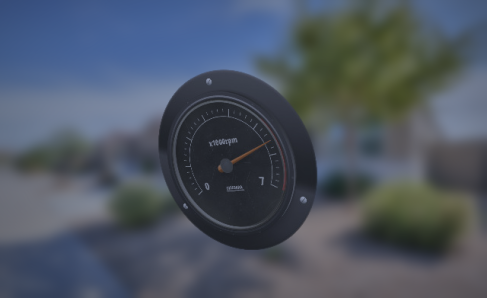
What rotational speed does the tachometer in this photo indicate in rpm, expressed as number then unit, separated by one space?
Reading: 5600 rpm
